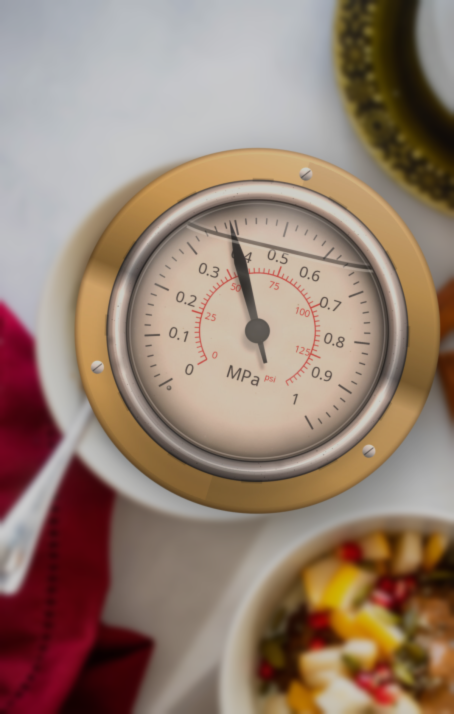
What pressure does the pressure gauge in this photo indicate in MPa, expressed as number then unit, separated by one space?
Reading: 0.39 MPa
